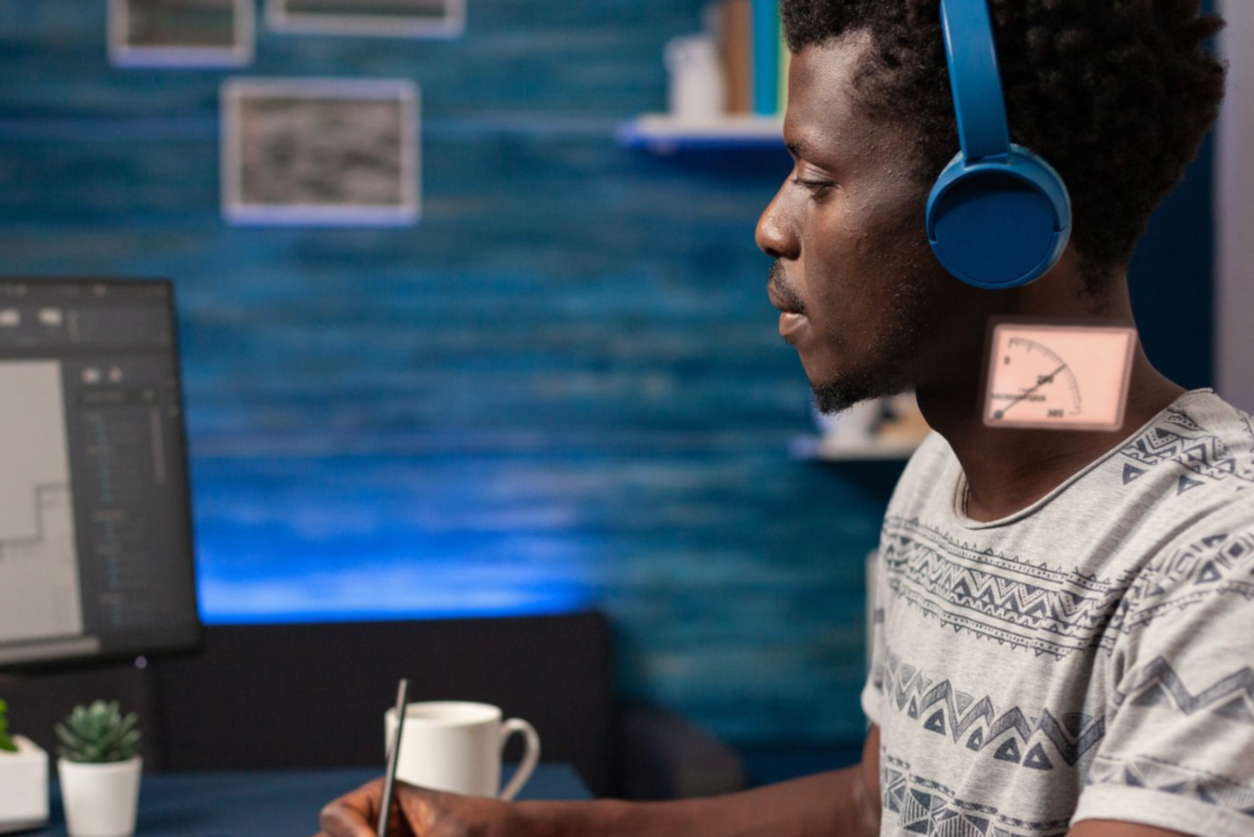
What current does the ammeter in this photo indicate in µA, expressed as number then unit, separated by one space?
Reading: 200 µA
